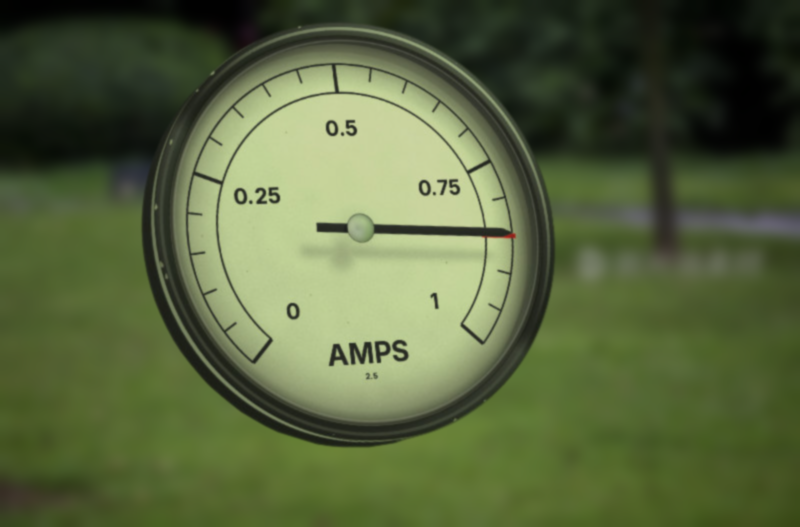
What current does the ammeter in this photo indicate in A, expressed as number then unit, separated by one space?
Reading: 0.85 A
